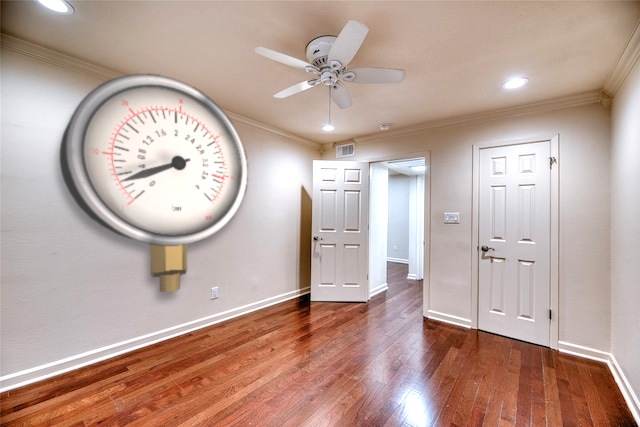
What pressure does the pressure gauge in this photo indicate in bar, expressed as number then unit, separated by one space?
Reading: 0.3 bar
